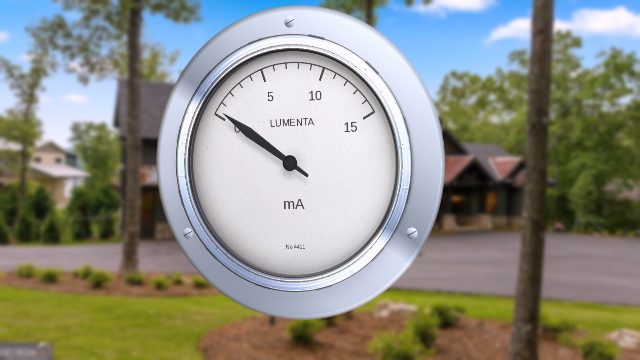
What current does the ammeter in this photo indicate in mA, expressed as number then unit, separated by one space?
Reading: 0.5 mA
